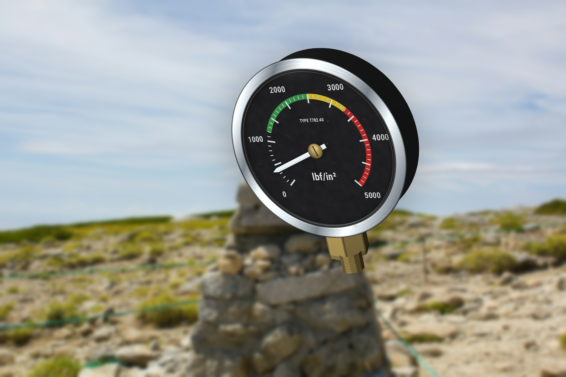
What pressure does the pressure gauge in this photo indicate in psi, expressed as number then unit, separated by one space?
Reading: 400 psi
